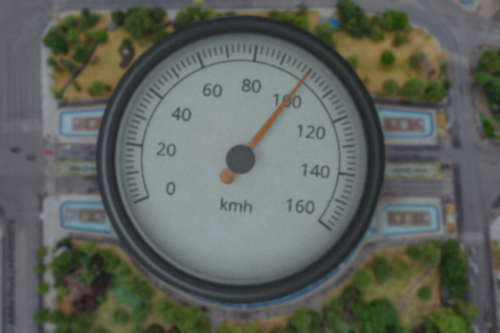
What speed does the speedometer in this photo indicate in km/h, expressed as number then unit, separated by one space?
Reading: 100 km/h
